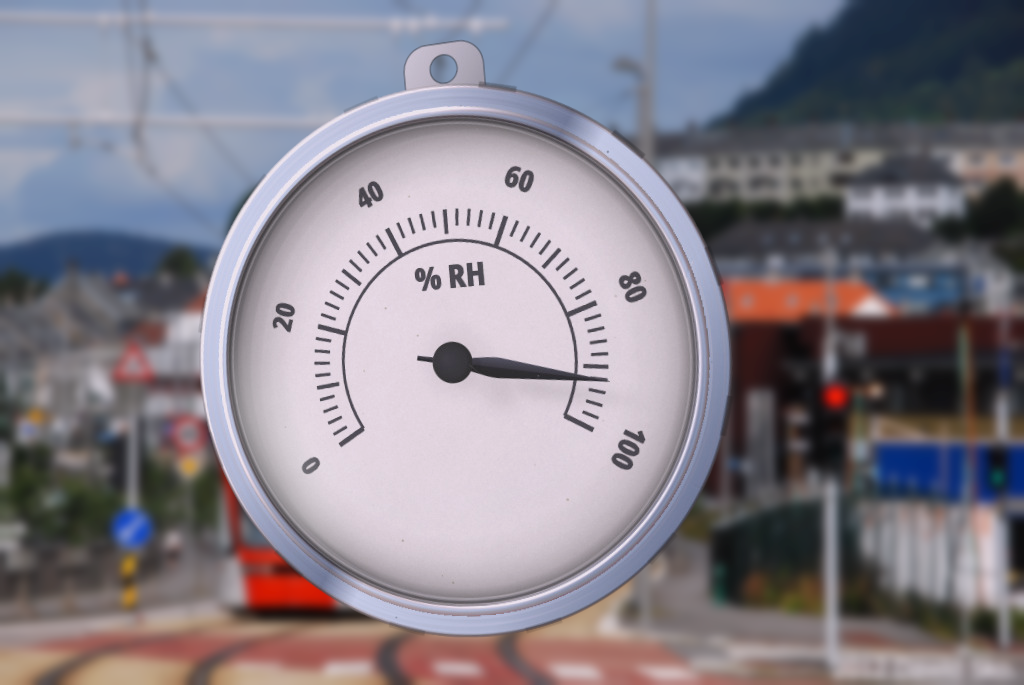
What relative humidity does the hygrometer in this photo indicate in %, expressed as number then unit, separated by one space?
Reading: 92 %
